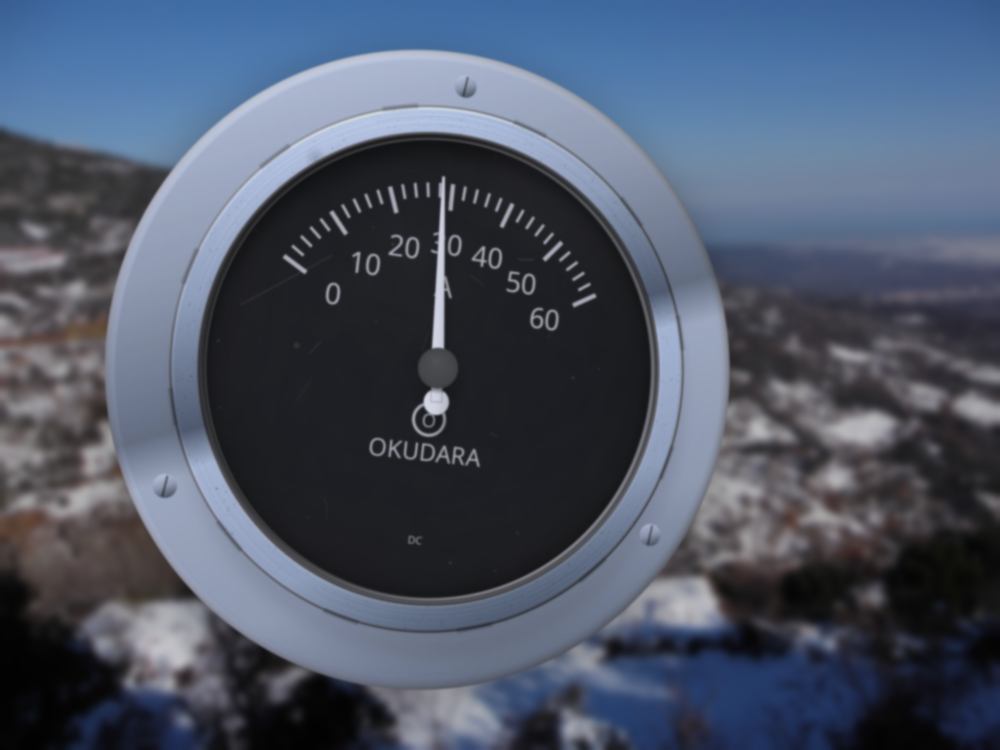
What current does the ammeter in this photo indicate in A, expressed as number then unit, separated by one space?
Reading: 28 A
